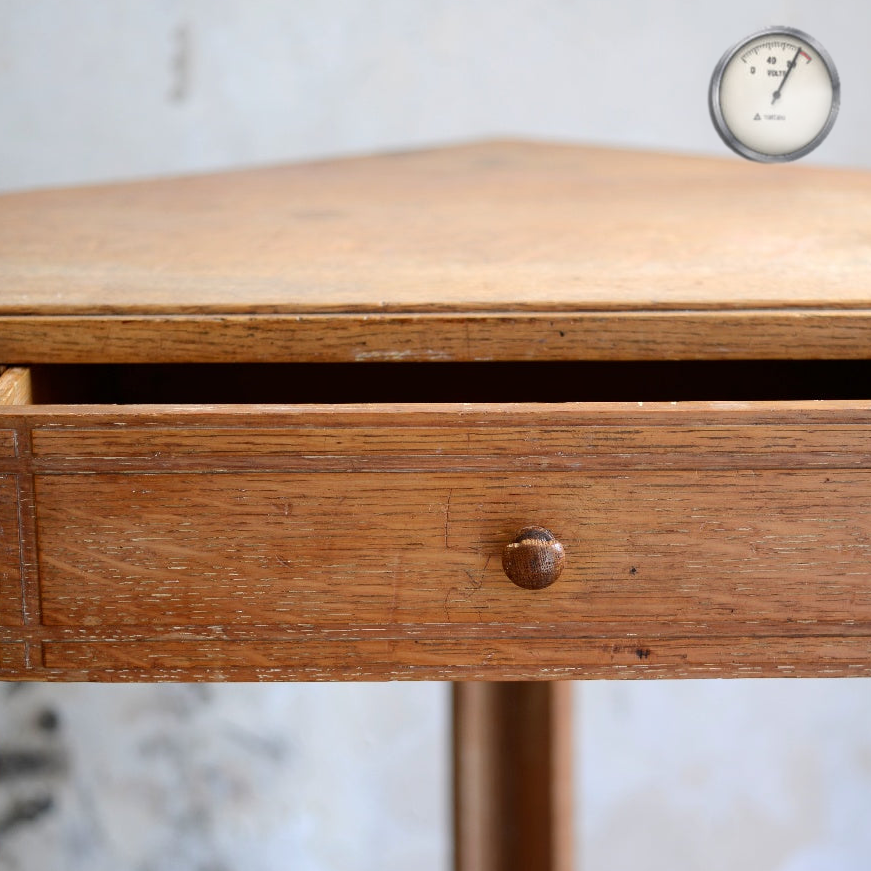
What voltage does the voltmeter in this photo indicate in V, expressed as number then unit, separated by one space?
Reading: 80 V
